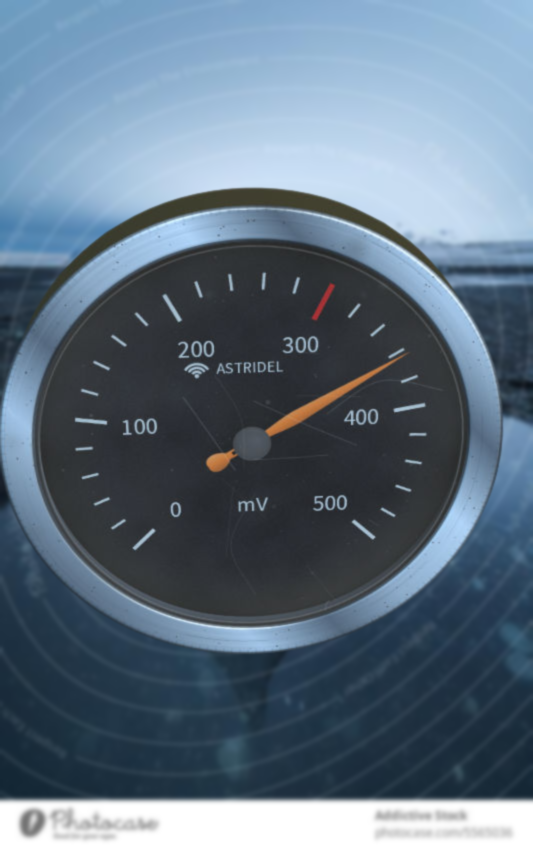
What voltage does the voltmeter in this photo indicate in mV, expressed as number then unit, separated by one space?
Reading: 360 mV
